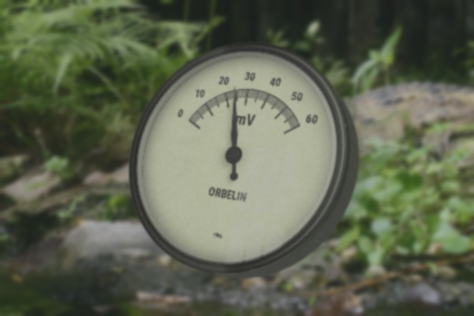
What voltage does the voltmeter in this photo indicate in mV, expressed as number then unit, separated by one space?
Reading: 25 mV
